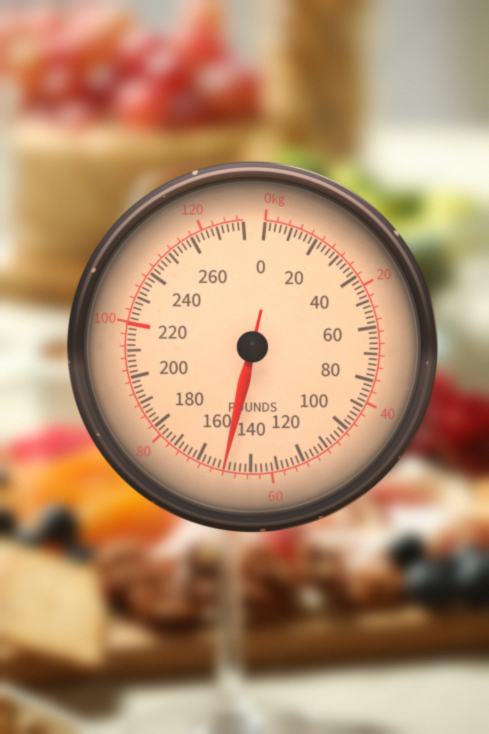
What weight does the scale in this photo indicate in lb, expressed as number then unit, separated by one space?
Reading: 150 lb
